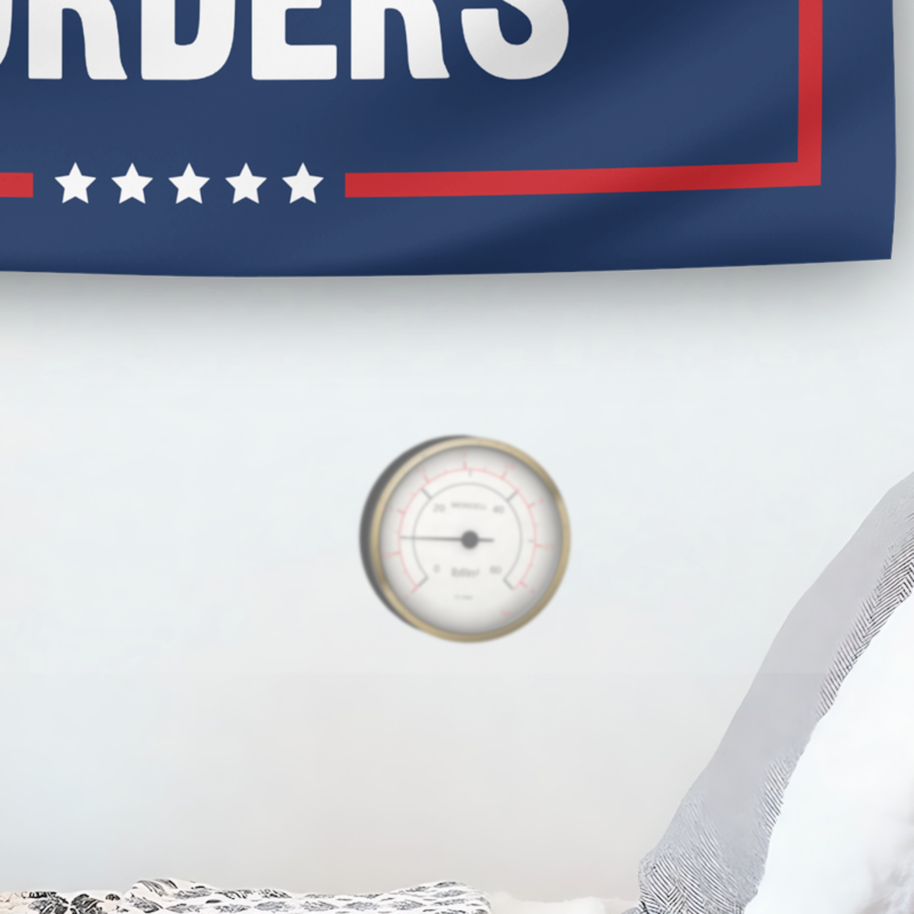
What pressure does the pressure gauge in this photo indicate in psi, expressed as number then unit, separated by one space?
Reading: 10 psi
